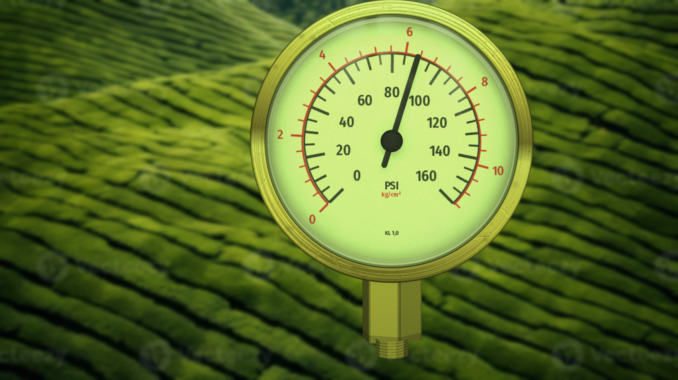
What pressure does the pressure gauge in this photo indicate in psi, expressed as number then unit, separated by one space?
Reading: 90 psi
